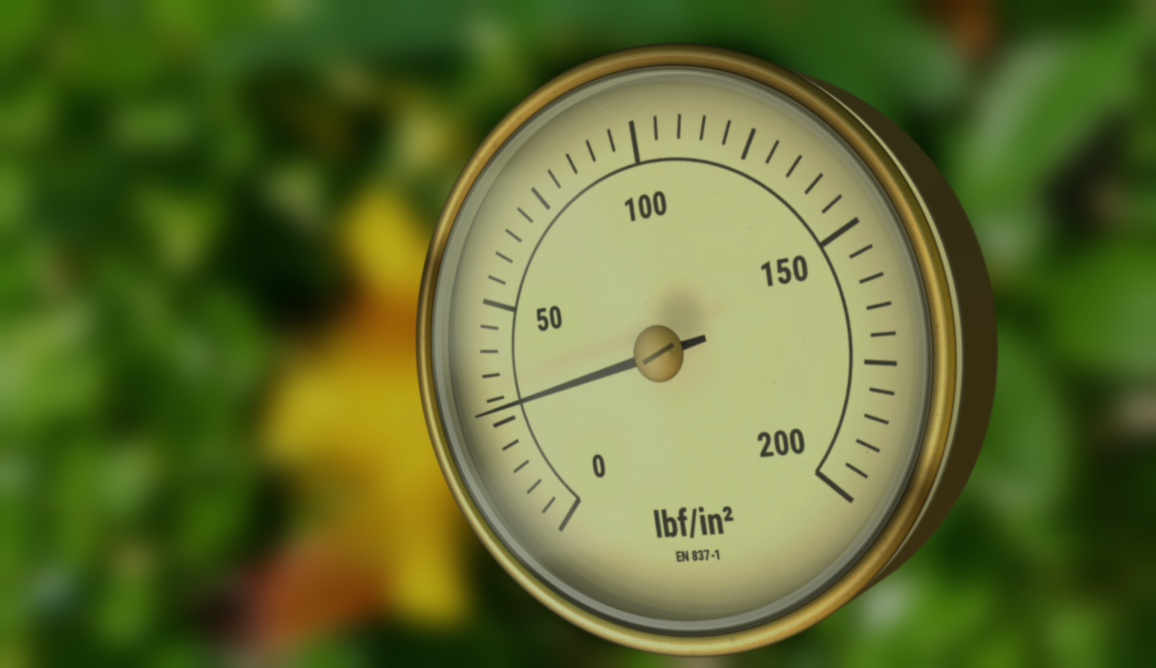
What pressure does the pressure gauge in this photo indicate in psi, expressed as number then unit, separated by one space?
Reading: 27.5 psi
